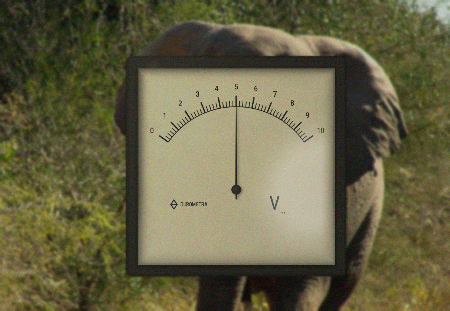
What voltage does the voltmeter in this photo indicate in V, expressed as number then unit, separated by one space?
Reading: 5 V
